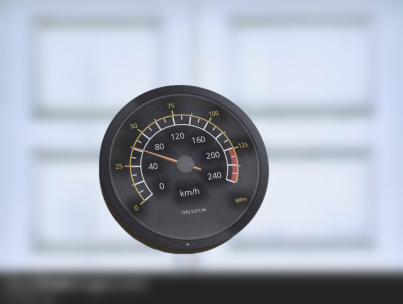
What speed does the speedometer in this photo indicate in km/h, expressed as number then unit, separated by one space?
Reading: 60 km/h
